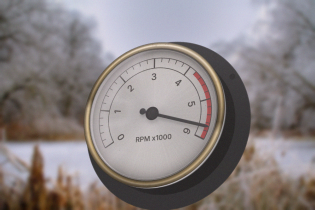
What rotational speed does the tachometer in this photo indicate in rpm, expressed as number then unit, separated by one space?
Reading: 5700 rpm
